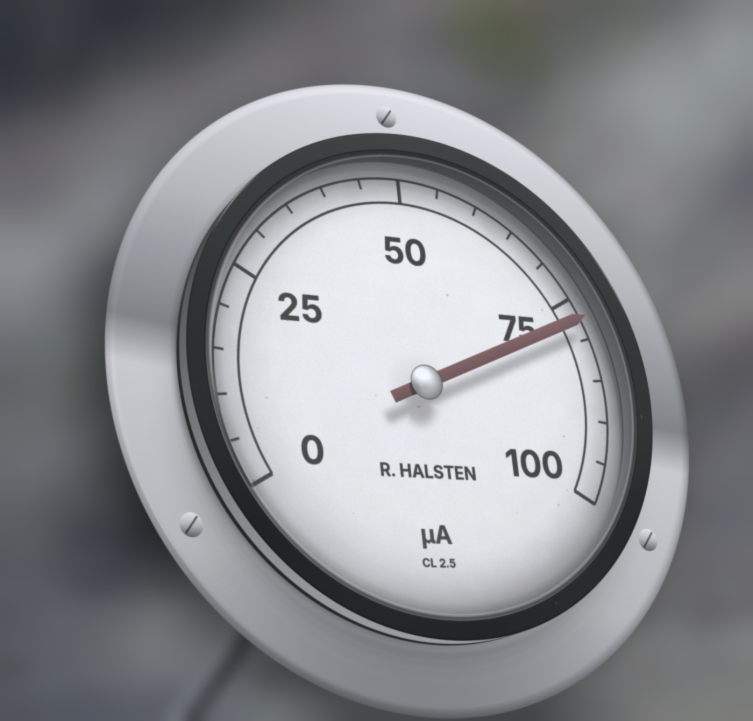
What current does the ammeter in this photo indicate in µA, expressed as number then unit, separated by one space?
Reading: 77.5 µA
